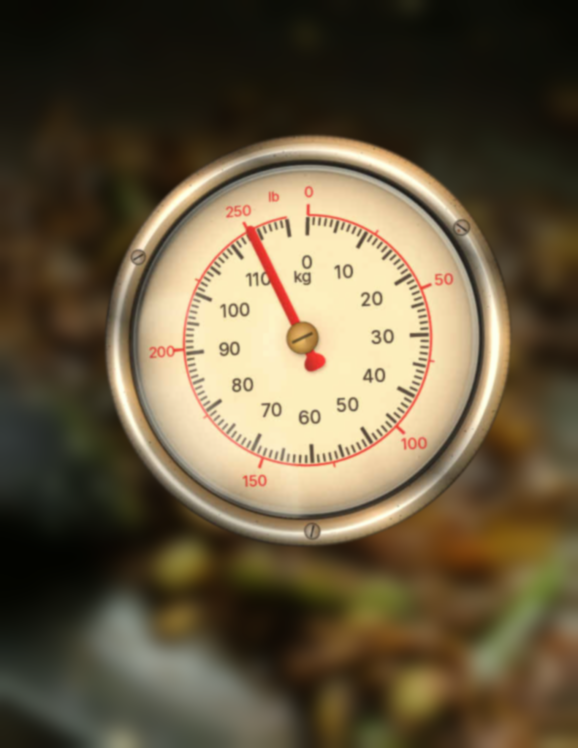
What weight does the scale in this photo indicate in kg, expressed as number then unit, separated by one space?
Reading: 114 kg
